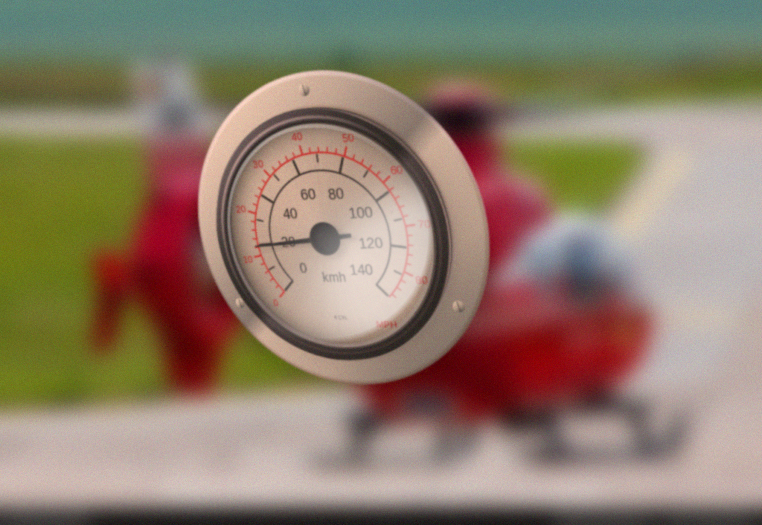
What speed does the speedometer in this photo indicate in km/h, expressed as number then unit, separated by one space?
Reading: 20 km/h
